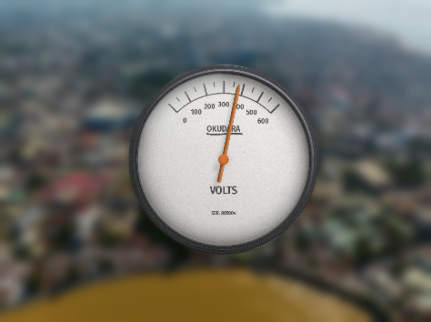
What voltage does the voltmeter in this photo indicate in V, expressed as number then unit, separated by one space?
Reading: 375 V
